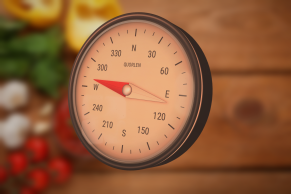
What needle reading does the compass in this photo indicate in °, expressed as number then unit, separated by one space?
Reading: 280 °
